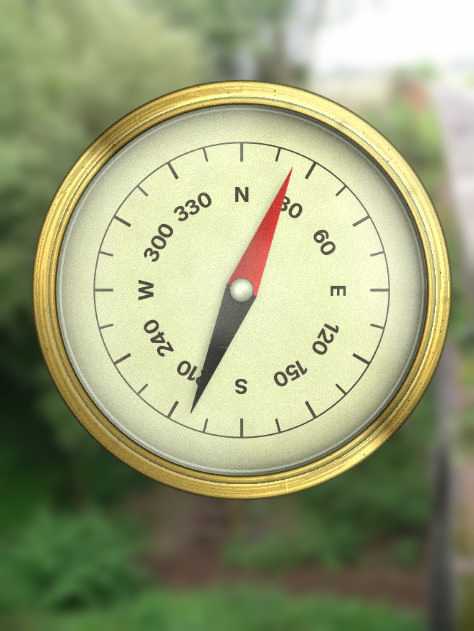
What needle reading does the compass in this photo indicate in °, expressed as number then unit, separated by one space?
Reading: 22.5 °
